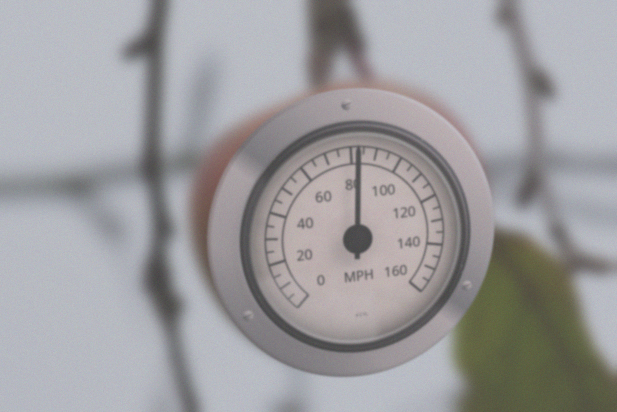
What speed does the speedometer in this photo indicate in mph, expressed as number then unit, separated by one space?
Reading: 82.5 mph
